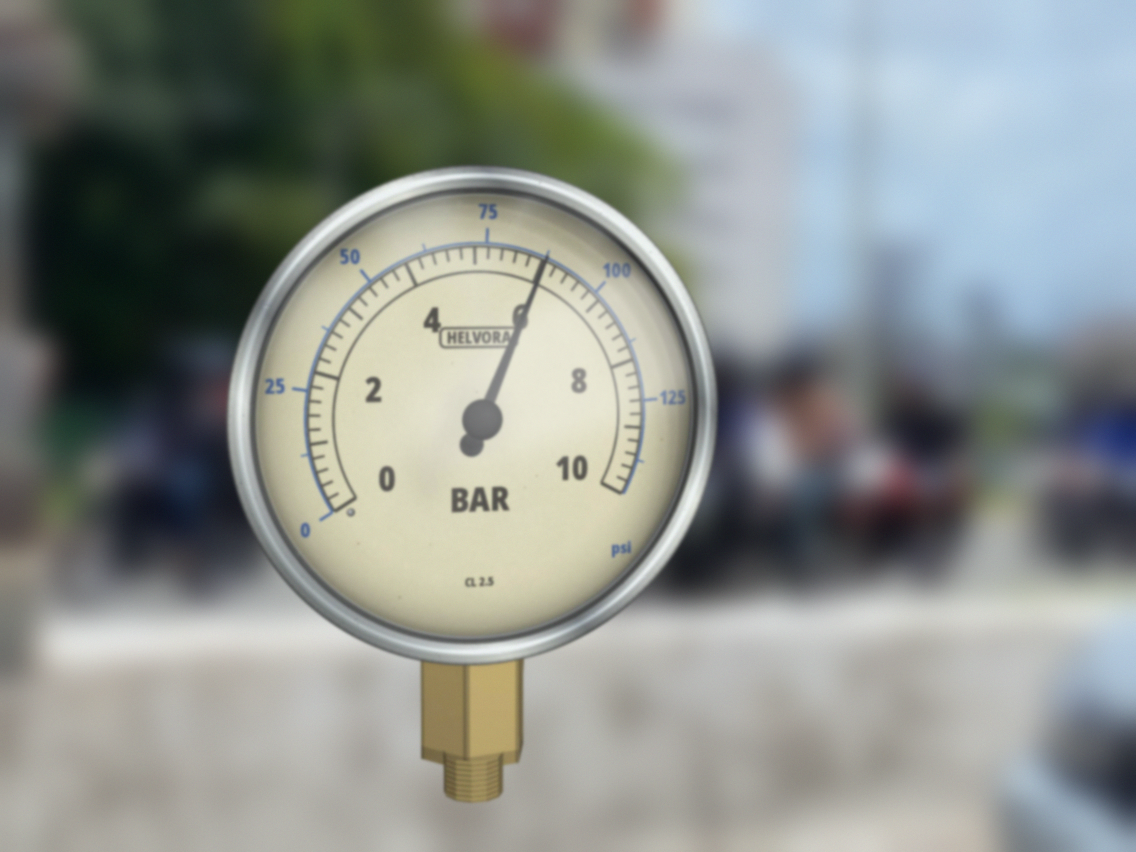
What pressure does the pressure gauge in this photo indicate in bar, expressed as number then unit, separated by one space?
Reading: 6 bar
